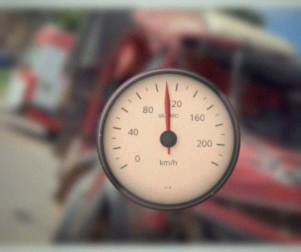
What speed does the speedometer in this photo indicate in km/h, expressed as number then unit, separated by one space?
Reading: 110 km/h
